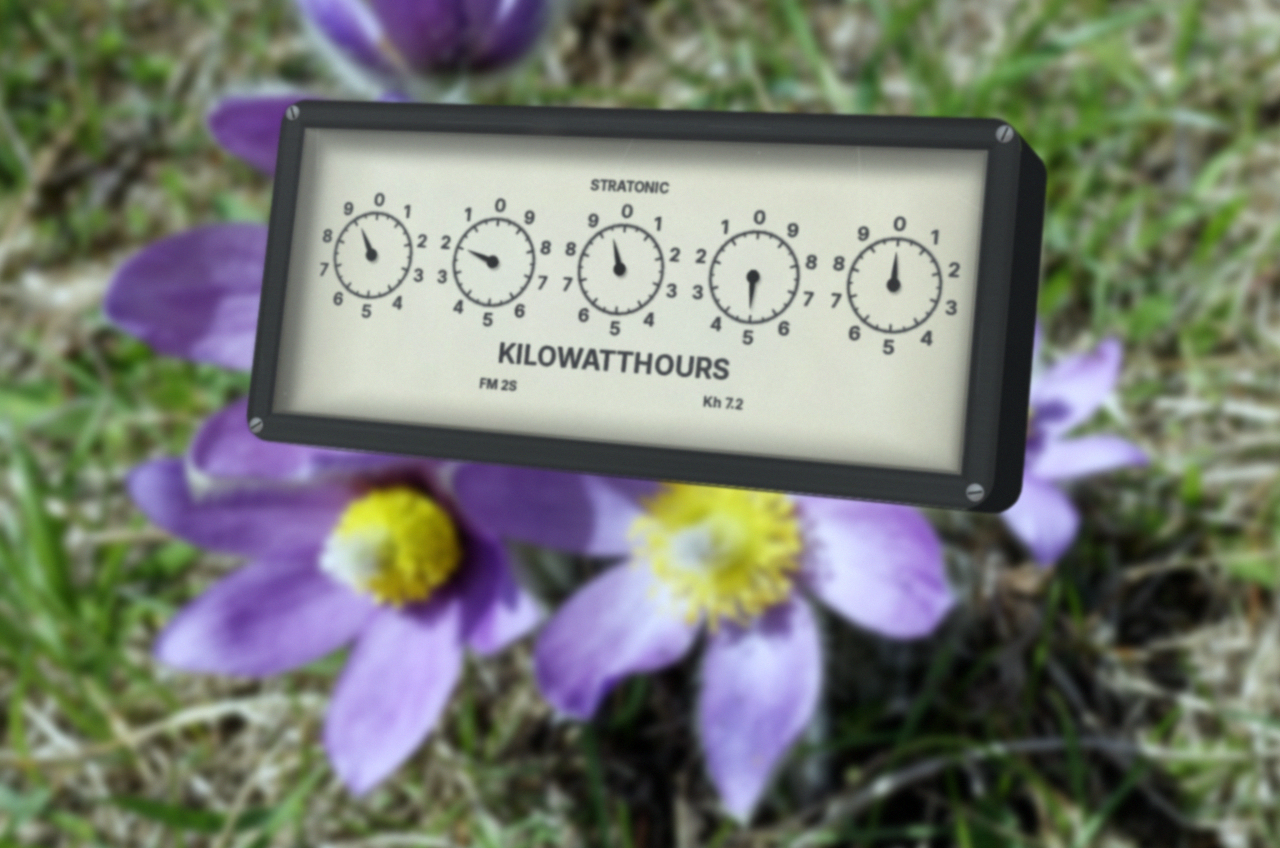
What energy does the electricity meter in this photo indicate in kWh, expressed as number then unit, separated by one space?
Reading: 91950 kWh
